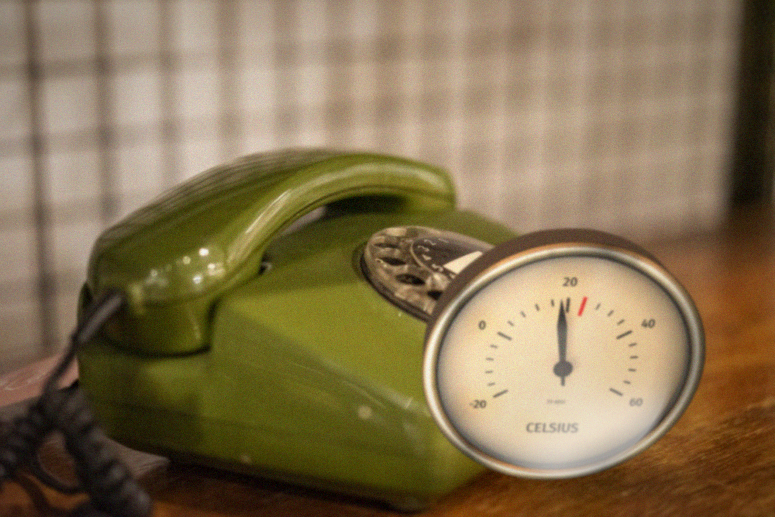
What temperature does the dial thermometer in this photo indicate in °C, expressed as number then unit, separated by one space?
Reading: 18 °C
